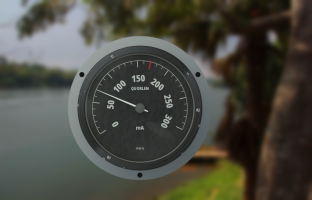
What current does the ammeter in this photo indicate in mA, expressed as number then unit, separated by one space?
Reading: 70 mA
